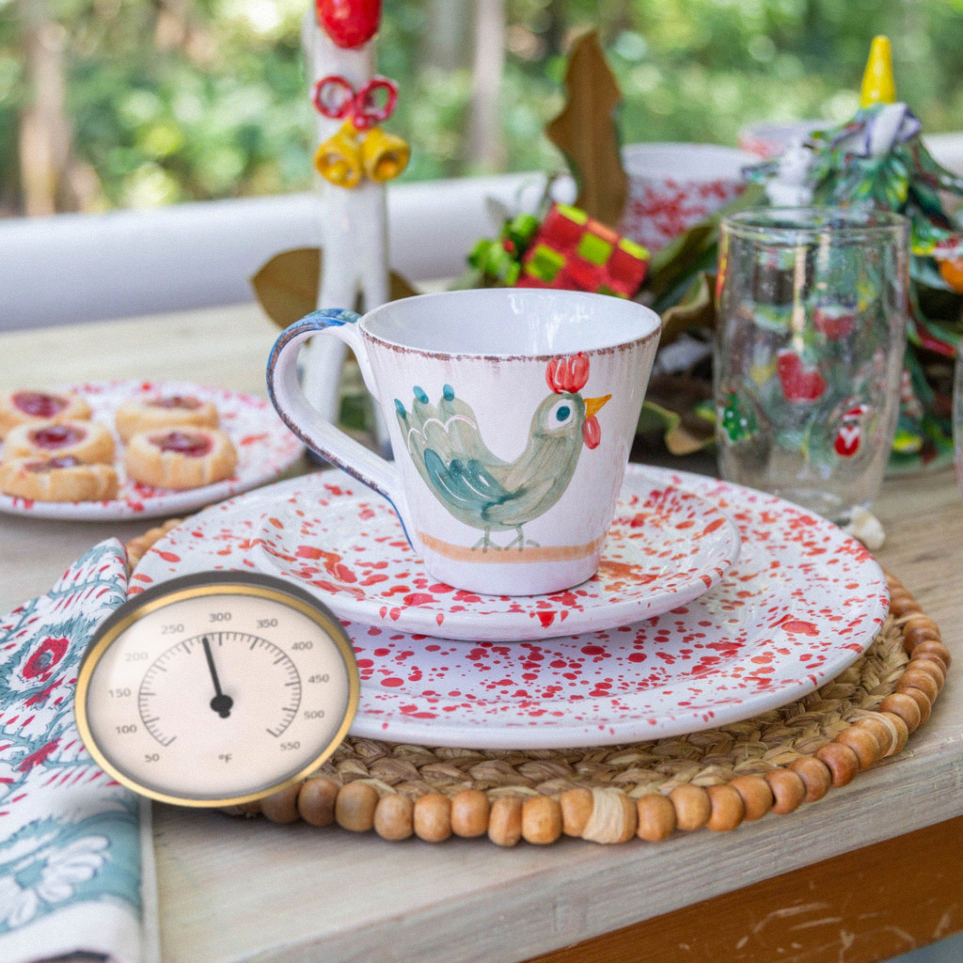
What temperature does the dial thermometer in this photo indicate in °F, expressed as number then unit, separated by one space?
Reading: 280 °F
